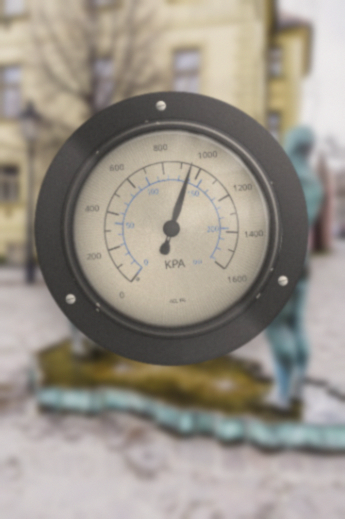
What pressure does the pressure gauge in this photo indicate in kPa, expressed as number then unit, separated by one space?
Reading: 950 kPa
